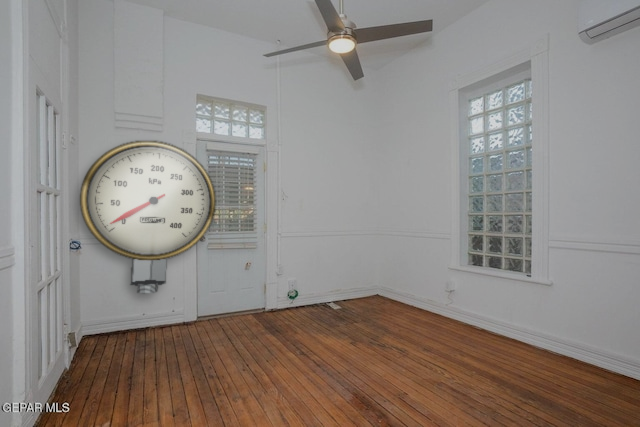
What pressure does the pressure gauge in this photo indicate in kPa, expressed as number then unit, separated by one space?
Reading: 10 kPa
